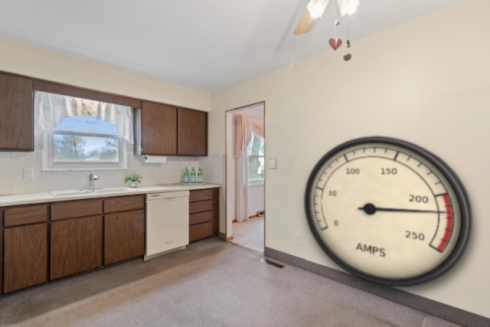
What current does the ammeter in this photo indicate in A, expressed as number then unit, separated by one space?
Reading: 215 A
